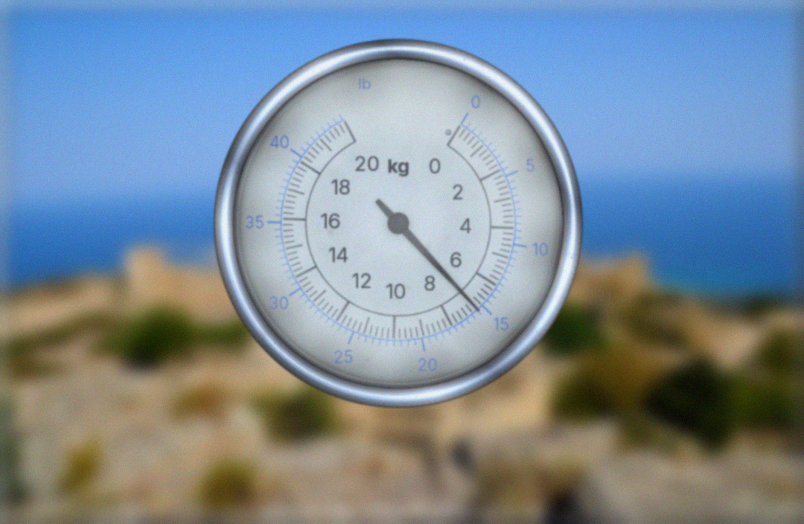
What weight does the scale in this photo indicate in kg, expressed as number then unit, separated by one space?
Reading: 7 kg
